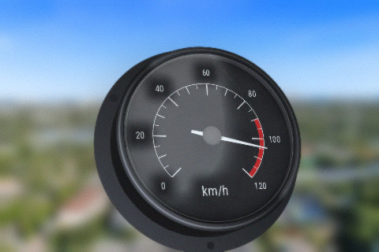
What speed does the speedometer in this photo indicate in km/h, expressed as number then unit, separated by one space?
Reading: 105 km/h
